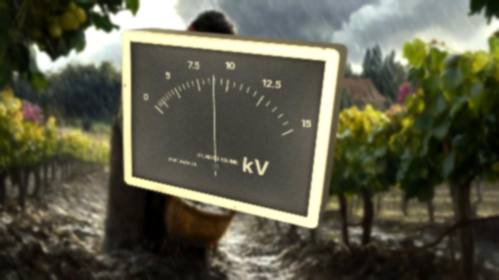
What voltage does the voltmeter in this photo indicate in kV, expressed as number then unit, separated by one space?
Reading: 9 kV
